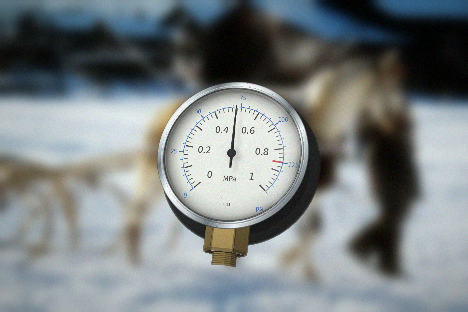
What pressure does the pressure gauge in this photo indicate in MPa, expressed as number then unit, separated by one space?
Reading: 0.5 MPa
